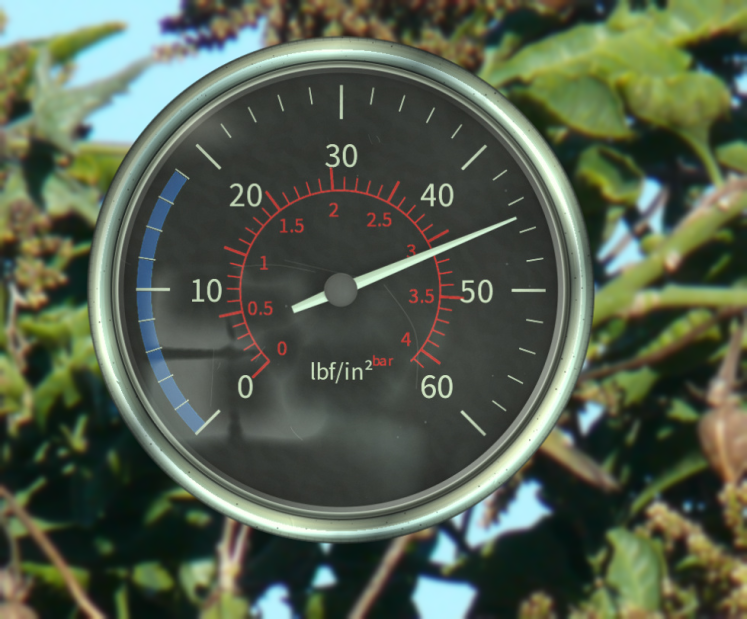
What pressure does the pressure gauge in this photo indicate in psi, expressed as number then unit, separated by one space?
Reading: 45 psi
